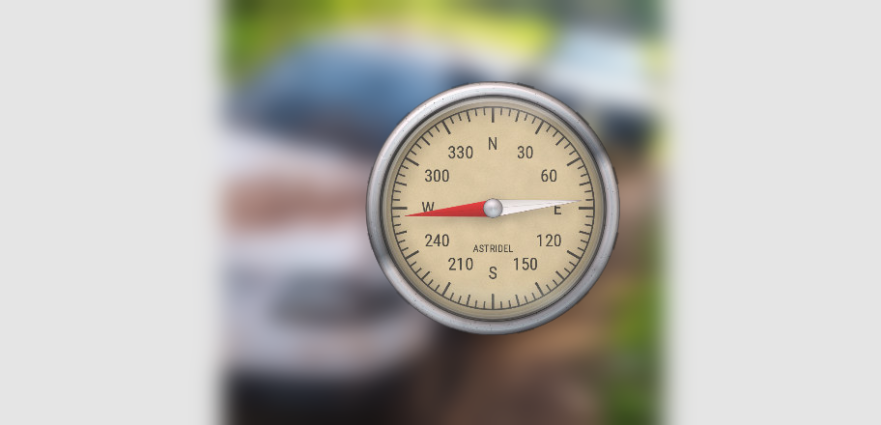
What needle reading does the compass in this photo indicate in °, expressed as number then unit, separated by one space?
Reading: 265 °
